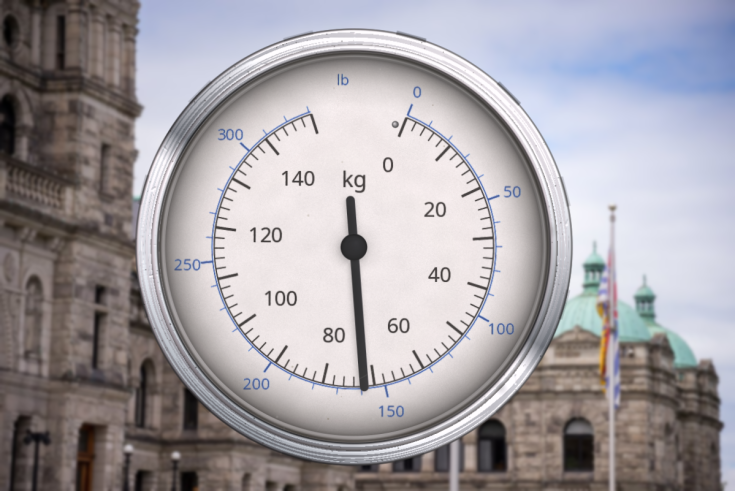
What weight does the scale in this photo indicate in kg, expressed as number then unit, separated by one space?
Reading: 72 kg
